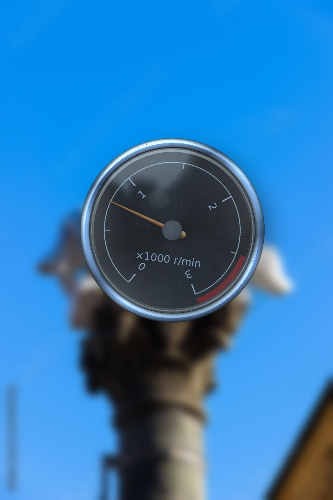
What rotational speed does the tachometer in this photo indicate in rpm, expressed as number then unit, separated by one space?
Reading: 750 rpm
